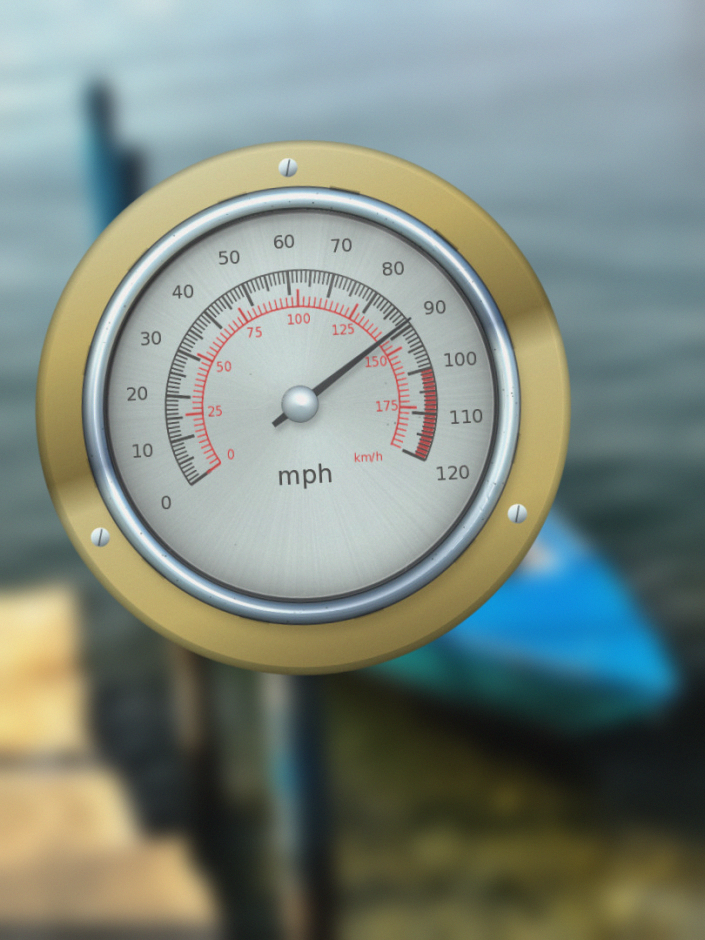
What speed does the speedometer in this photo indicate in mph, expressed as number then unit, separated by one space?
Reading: 89 mph
